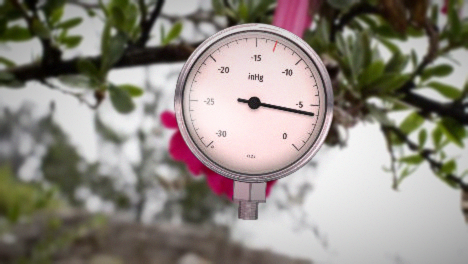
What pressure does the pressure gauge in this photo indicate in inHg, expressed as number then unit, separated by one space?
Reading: -4 inHg
